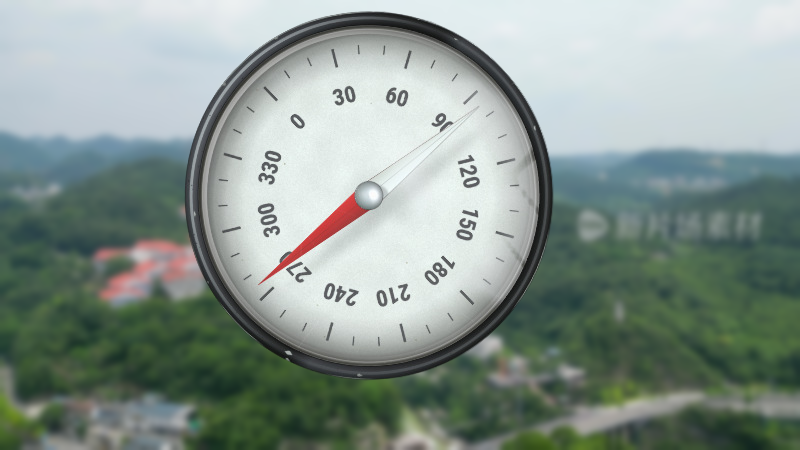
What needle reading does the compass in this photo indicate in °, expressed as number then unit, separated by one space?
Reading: 275 °
